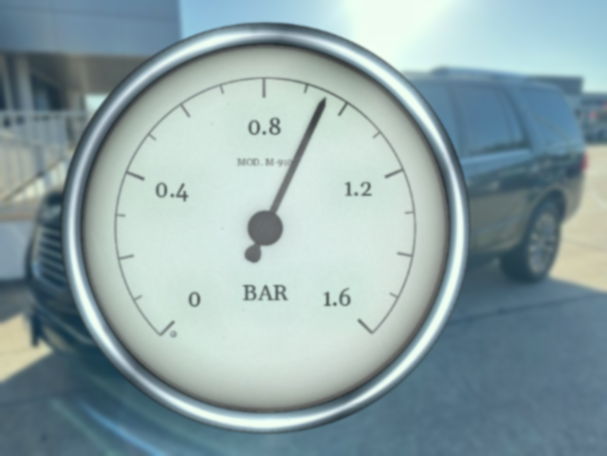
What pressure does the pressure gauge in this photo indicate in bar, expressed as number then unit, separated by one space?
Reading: 0.95 bar
